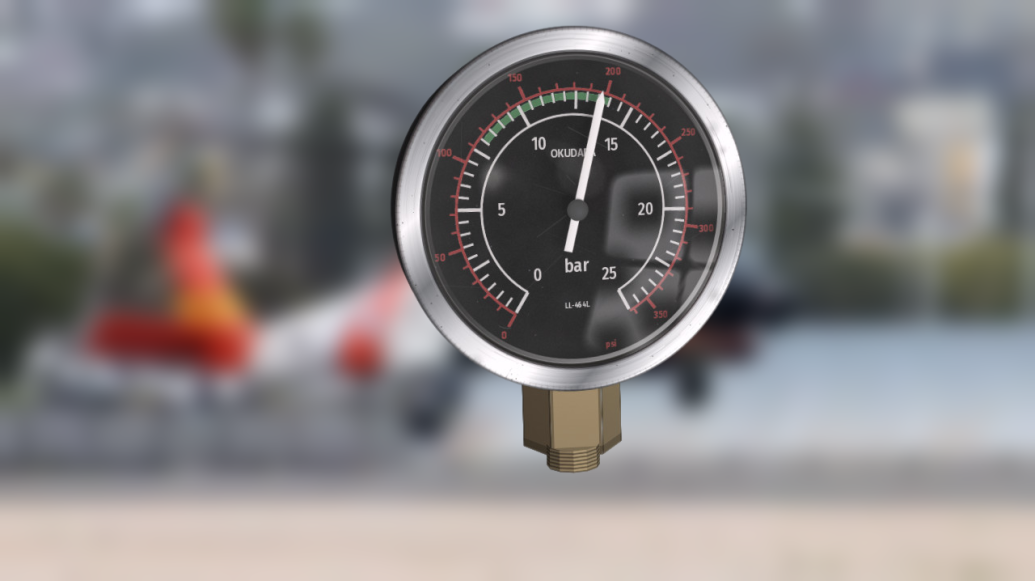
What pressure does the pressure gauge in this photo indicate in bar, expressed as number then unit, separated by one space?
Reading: 13.5 bar
